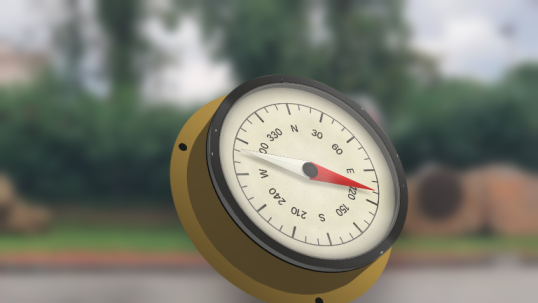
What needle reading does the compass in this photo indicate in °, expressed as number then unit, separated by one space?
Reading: 110 °
